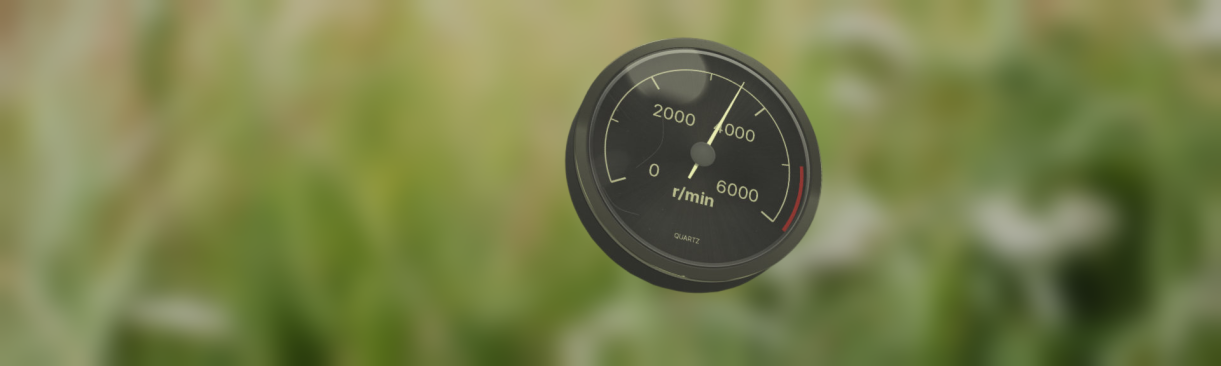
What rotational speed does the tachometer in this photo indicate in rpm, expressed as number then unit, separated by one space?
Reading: 3500 rpm
